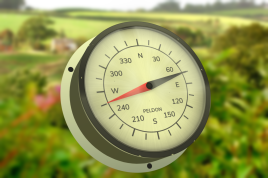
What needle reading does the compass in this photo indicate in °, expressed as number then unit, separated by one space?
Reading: 255 °
